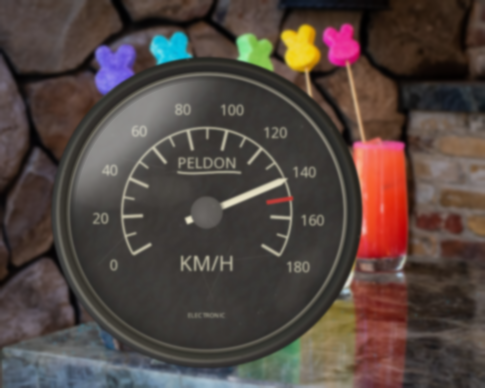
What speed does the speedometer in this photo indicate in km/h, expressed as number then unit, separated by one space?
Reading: 140 km/h
